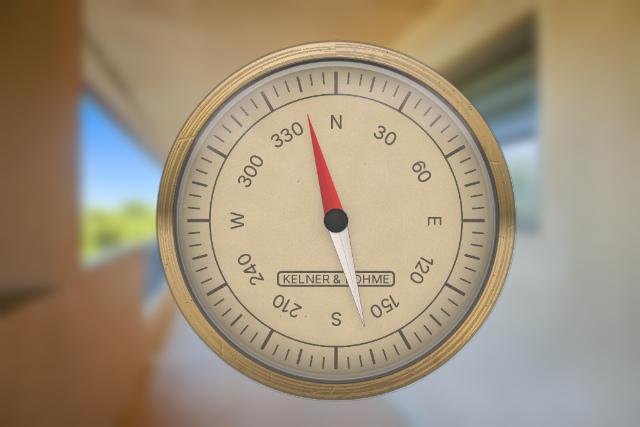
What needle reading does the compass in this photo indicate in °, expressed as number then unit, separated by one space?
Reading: 345 °
